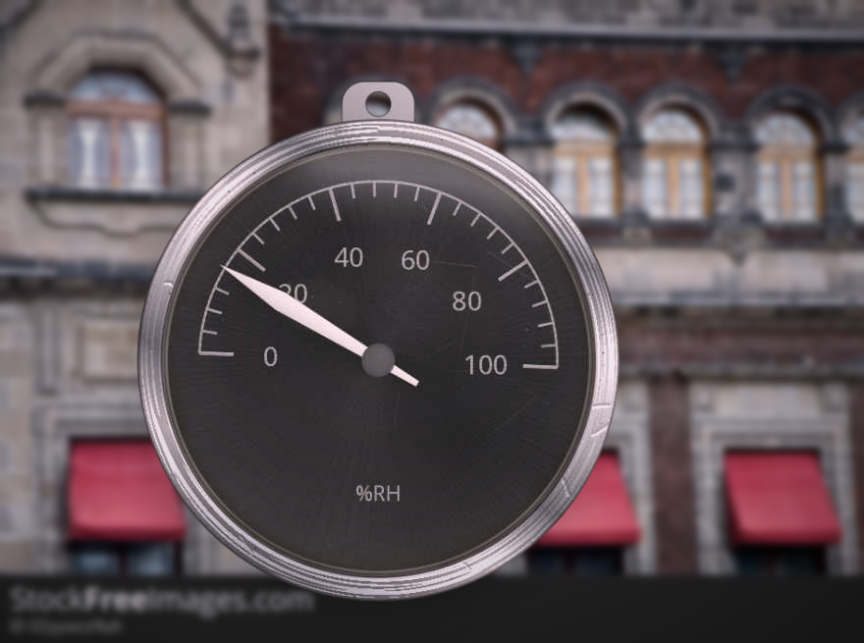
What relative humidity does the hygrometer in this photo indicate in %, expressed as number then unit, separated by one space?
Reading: 16 %
